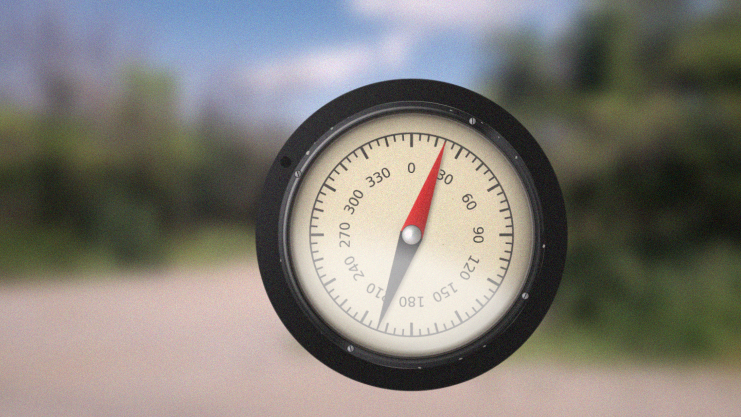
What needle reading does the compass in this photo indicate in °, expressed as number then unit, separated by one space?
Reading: 20 °
